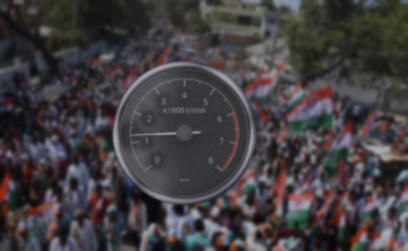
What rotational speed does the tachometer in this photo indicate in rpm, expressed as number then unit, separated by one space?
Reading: 1250 rpm
